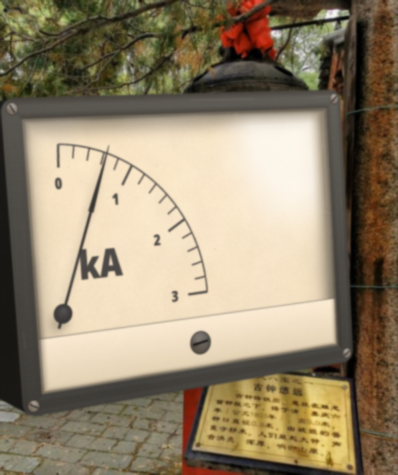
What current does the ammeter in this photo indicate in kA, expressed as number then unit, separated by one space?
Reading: 0.6 kA
